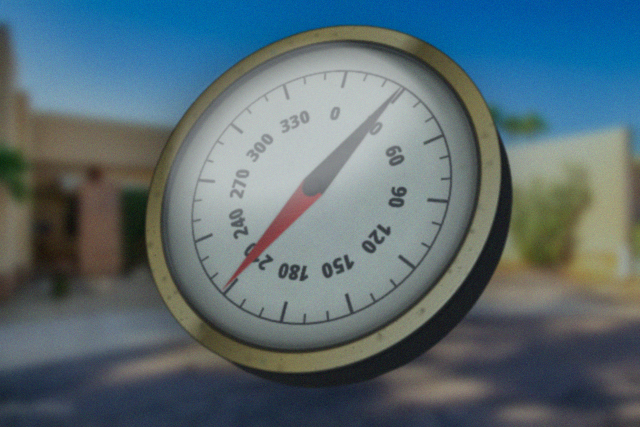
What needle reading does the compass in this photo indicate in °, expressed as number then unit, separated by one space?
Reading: 210 °
